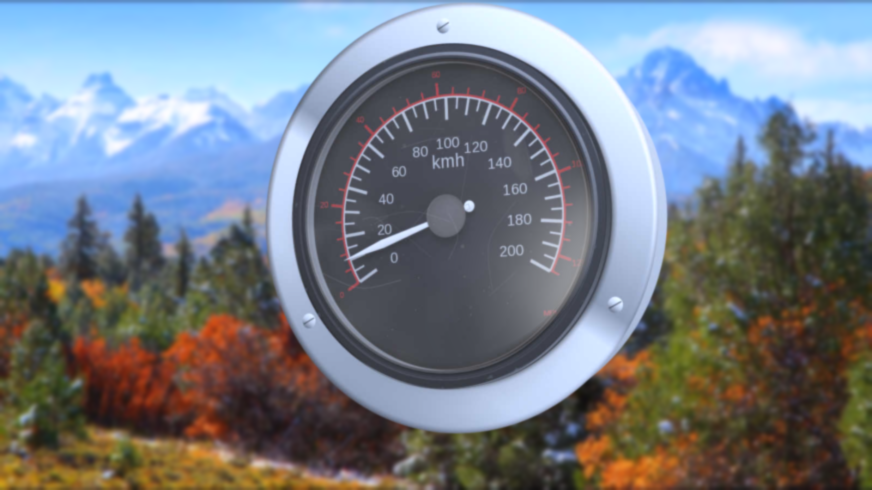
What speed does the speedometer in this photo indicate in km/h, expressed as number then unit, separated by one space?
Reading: 10 km/h
